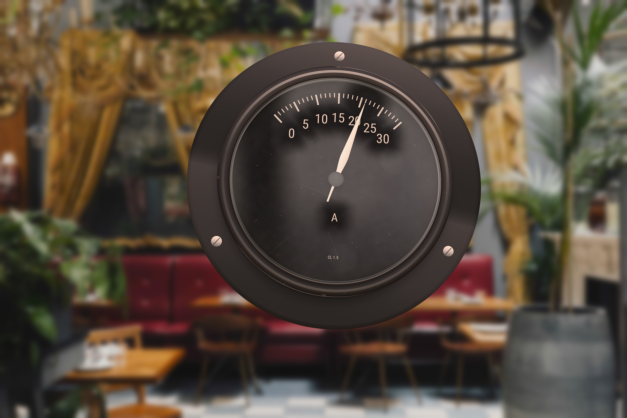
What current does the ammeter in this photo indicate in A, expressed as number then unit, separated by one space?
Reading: 21 A
